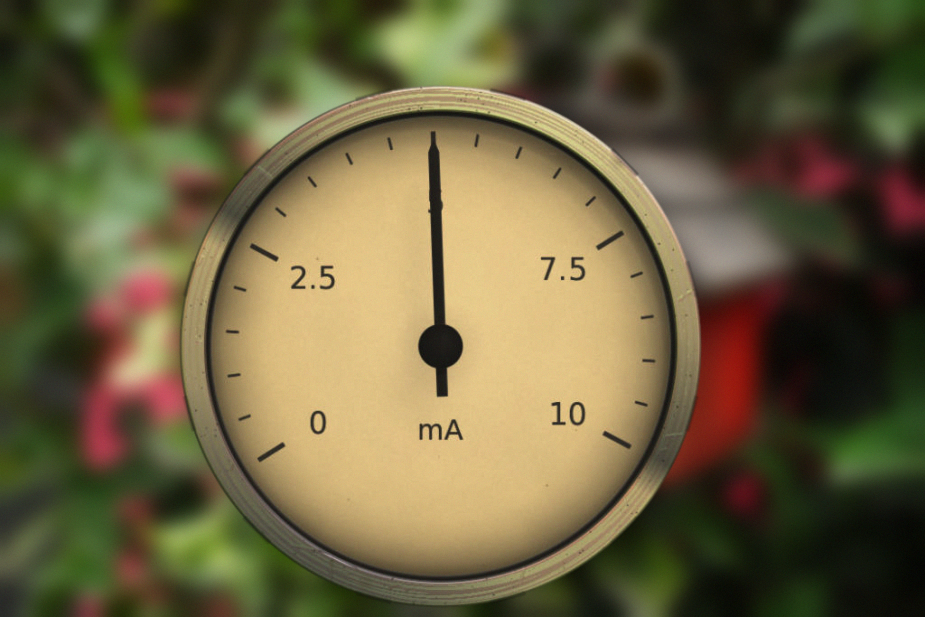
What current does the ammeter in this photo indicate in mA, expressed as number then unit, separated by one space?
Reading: 5 mA
